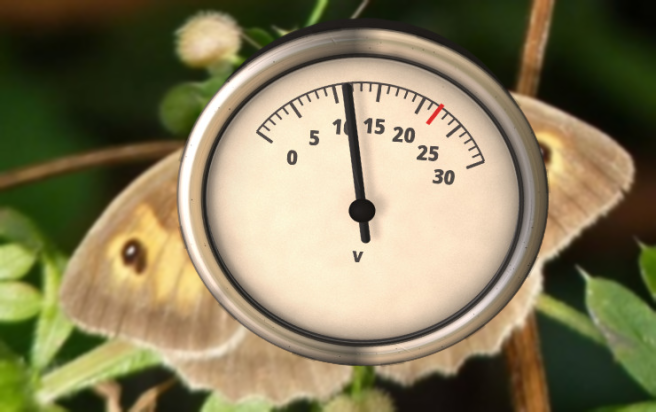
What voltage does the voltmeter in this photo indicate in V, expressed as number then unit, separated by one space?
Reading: 11.5 V
